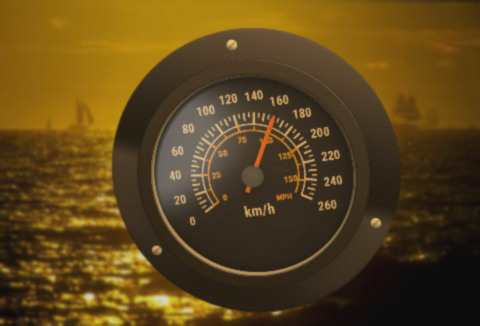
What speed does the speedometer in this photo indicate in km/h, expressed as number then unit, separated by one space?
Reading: 160 km/h
